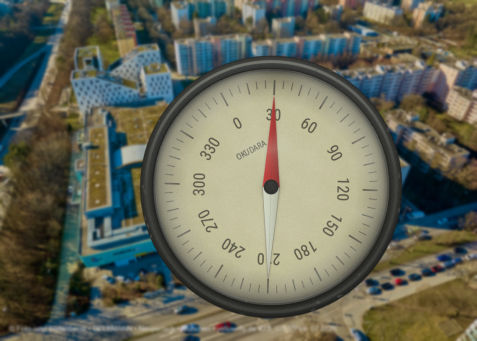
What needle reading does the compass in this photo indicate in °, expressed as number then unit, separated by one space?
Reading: 30 °
